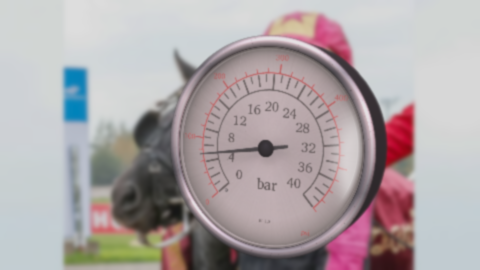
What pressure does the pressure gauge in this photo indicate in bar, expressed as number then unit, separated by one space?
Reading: 5 bar
